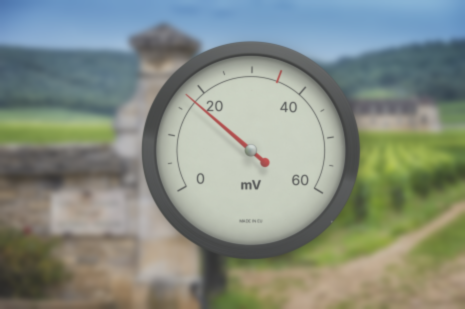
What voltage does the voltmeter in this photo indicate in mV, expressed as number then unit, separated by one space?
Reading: 17.5 mV
